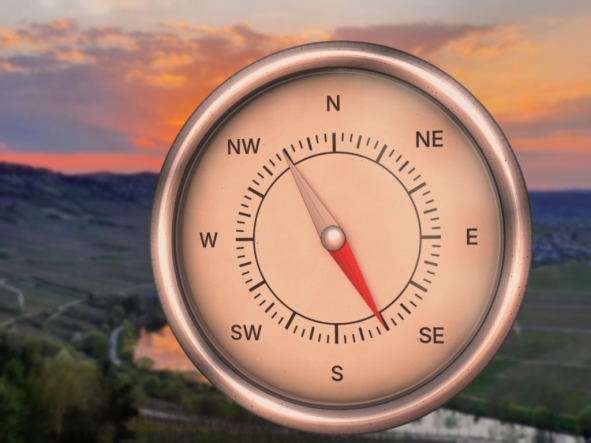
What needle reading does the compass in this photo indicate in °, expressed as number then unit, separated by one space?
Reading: 150 °
